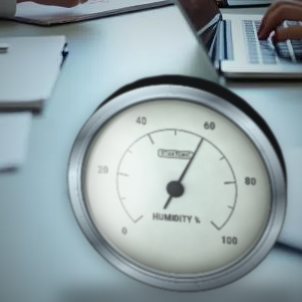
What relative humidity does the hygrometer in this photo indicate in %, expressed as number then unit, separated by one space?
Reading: 60 %
